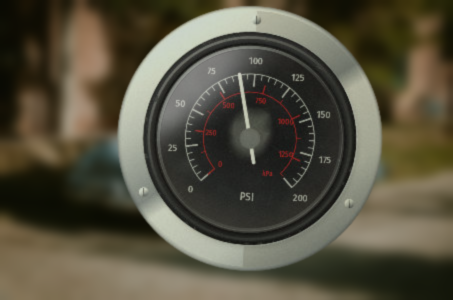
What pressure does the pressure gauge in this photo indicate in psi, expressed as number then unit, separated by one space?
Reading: 90 psi
